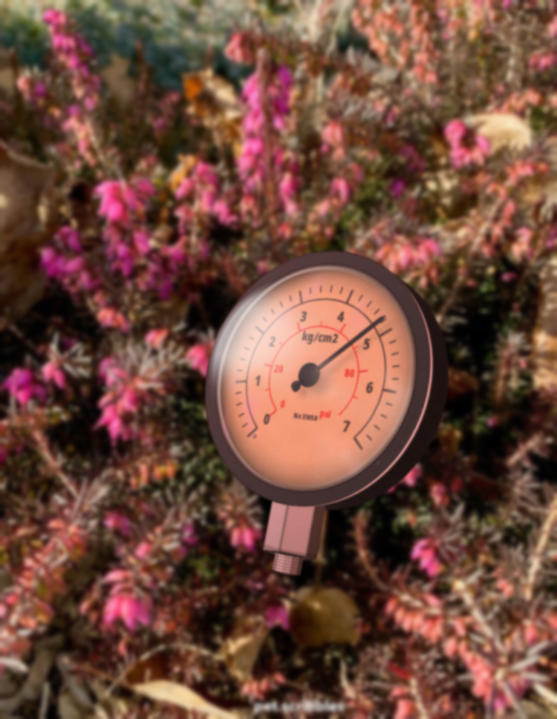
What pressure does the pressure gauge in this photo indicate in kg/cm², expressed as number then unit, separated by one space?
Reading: 4.8 kg/cm²
